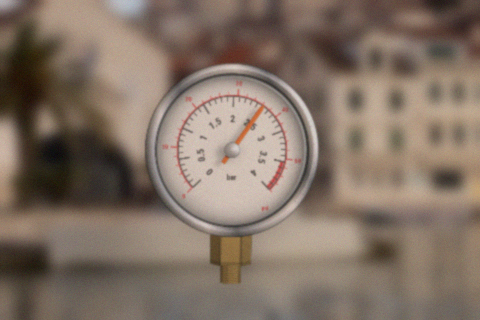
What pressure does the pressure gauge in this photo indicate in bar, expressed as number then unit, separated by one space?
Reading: 2.5 bar
